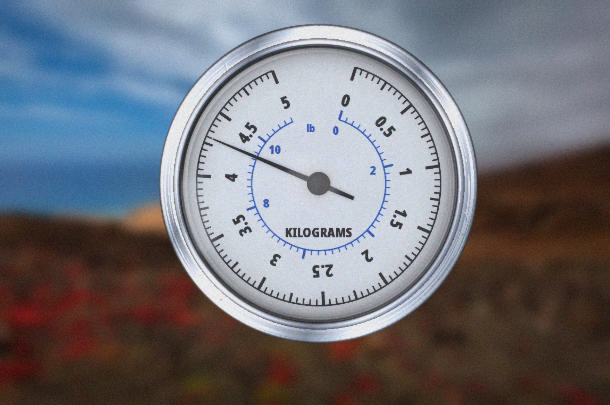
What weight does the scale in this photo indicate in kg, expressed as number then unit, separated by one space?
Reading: 4.3 kg
